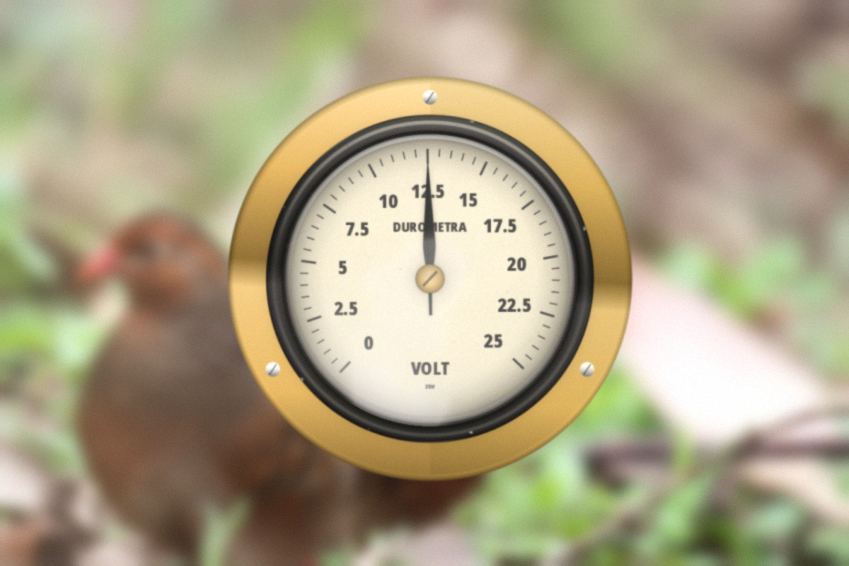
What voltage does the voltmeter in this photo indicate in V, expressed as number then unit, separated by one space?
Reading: 12.5 V
